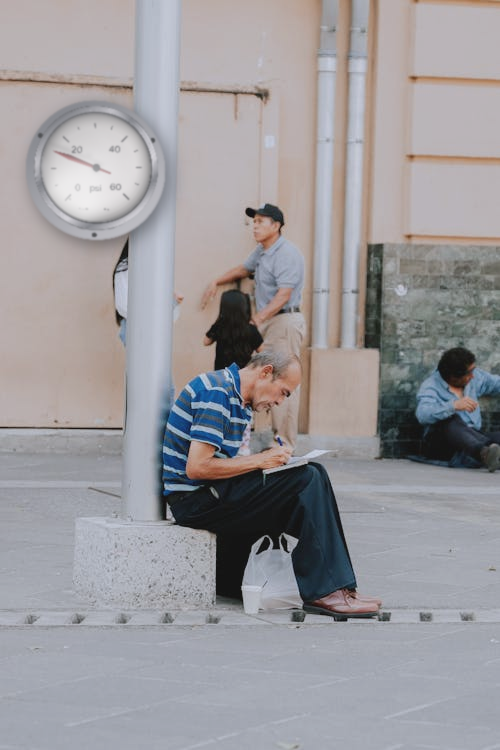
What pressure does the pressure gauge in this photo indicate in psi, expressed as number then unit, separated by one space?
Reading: 15 psi
